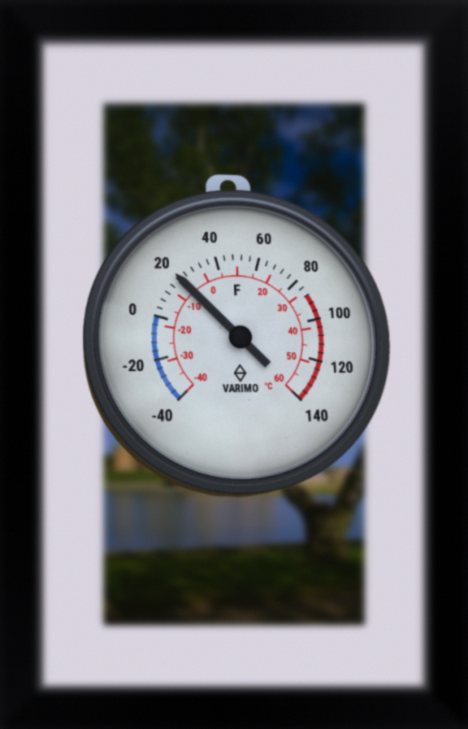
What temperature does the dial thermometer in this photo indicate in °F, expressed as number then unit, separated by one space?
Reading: 20 °F
